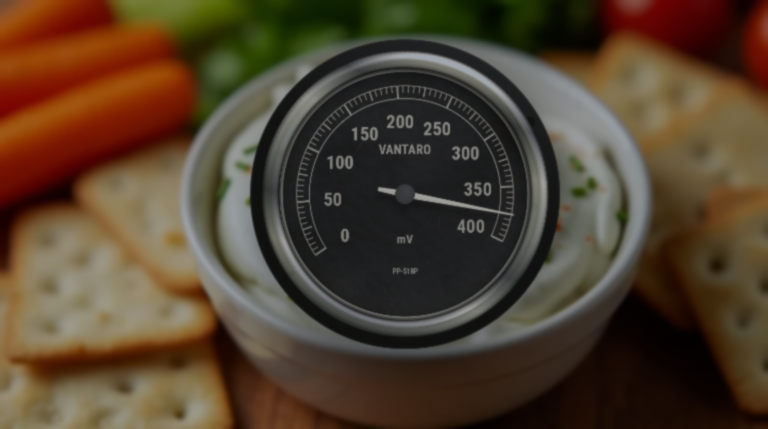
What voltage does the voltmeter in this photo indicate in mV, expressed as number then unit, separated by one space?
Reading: 375 mV
